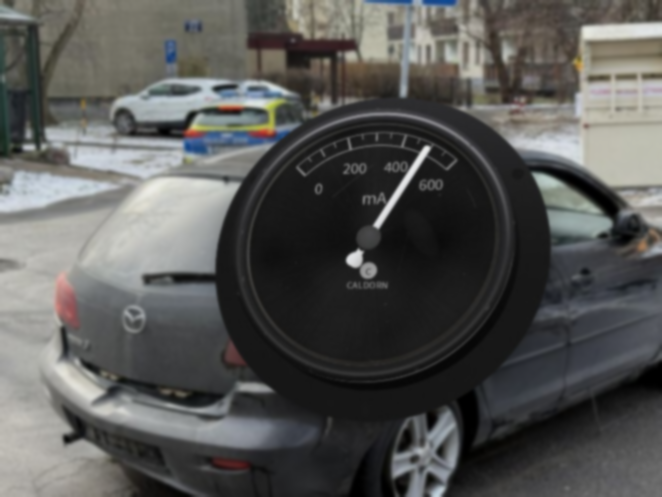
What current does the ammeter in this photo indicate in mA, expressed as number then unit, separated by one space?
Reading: 500 mA
